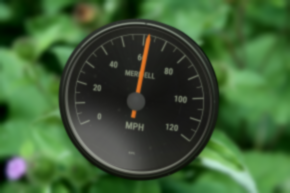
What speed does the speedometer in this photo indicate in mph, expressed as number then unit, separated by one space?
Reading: 62.5 mph
